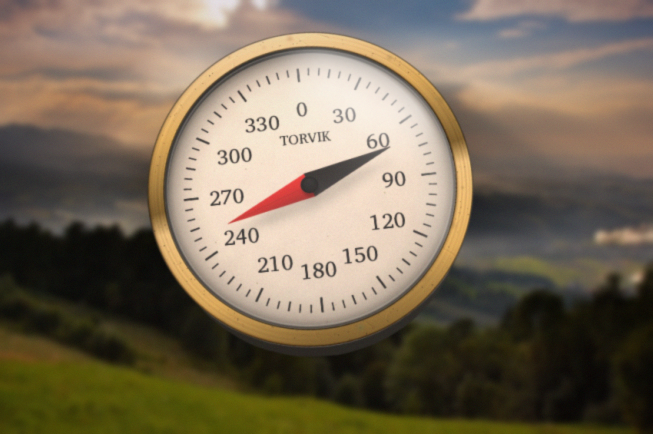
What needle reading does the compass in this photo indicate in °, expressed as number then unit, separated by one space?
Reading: 250 °
